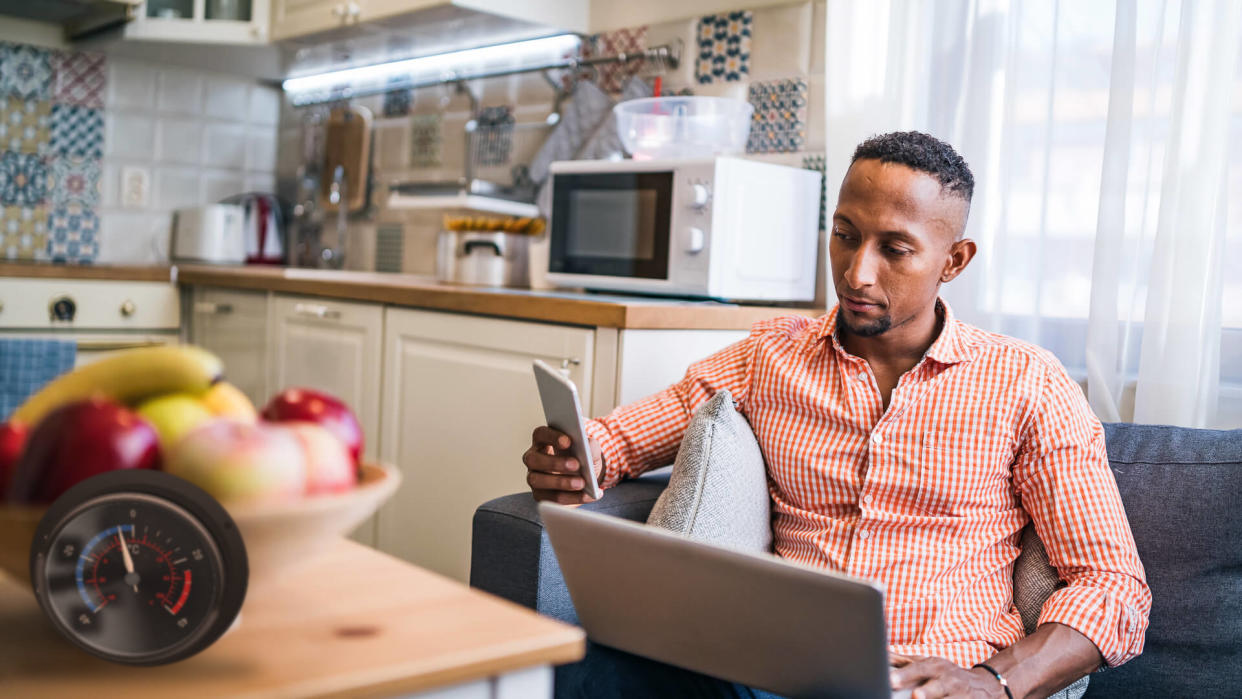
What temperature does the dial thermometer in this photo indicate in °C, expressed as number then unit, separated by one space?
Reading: -4 °C
